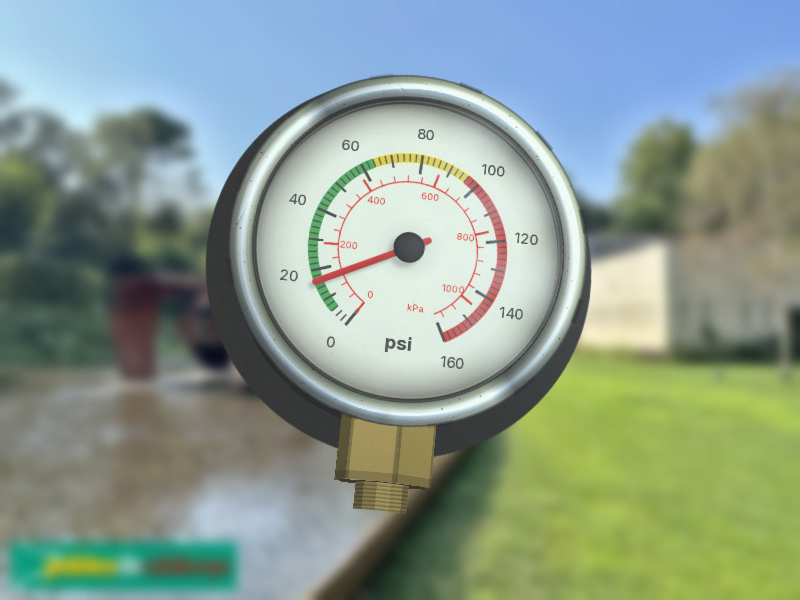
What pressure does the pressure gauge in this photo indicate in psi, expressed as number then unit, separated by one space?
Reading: 16 psi
